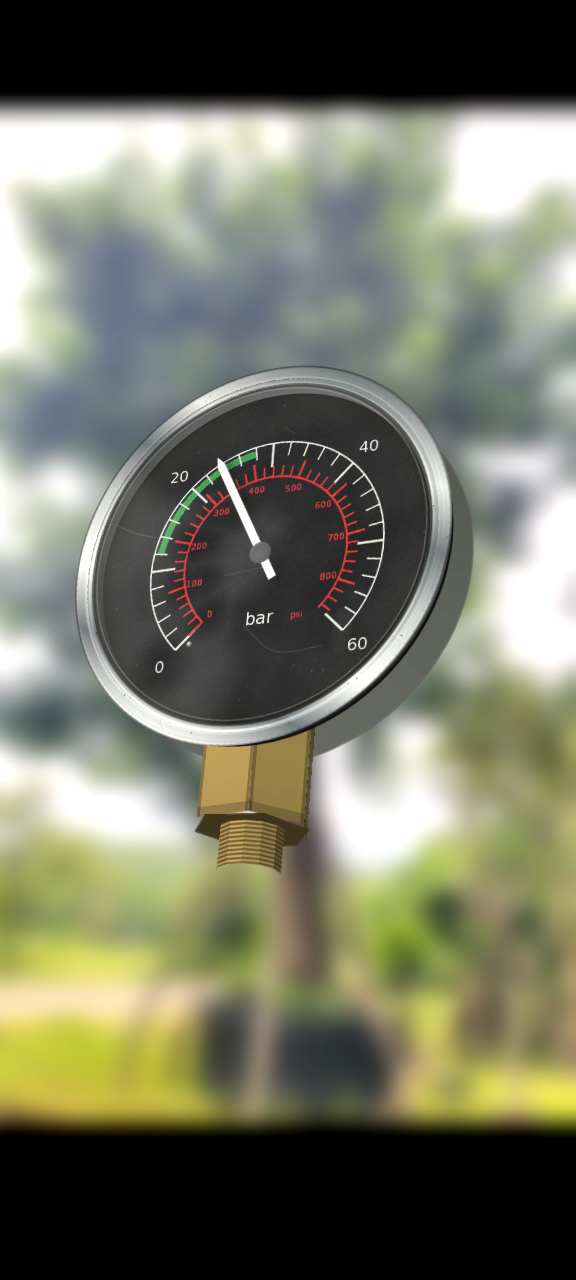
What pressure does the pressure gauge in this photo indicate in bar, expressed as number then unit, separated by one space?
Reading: 24 bar
